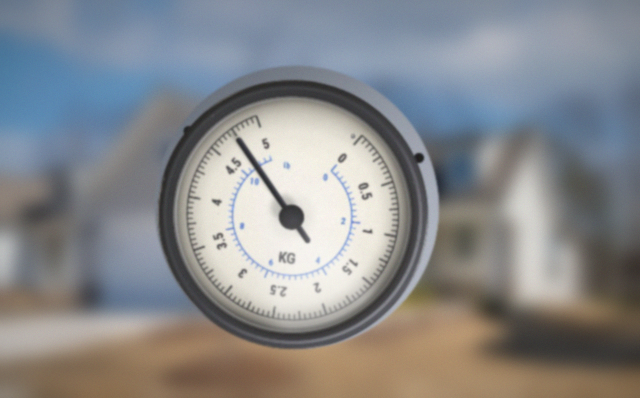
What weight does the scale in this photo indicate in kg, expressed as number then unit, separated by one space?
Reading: 4.75 kg
